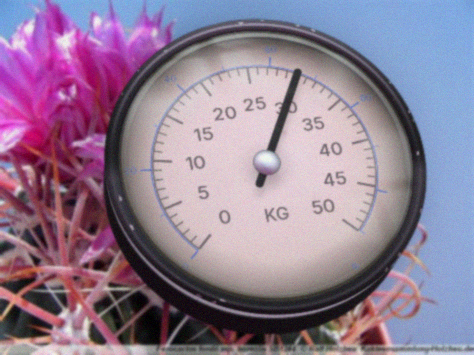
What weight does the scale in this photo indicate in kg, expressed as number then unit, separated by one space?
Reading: 30 kg
